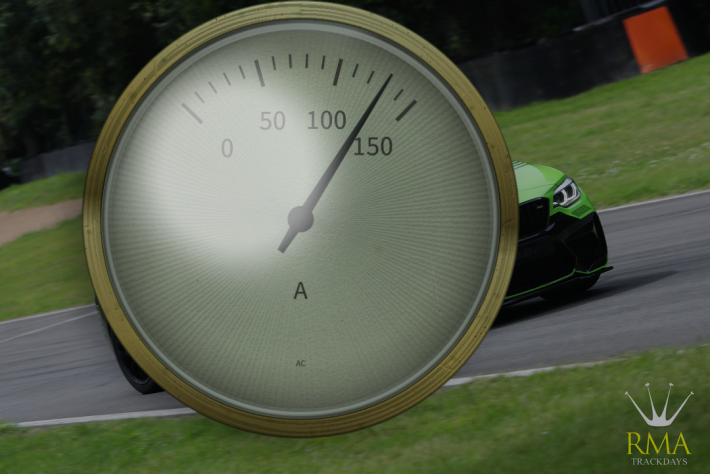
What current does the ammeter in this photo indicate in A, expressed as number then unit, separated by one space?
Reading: 130 A
